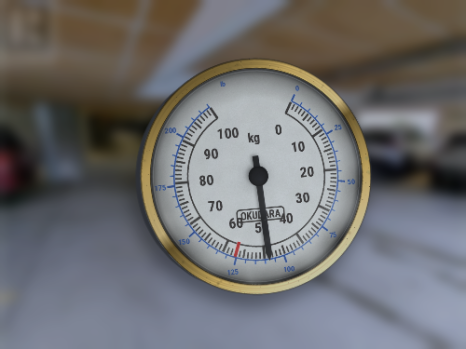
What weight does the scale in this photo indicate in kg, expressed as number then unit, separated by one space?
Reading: 49 kg
